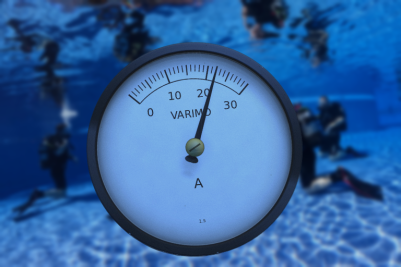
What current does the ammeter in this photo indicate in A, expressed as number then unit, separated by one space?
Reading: 22 A
